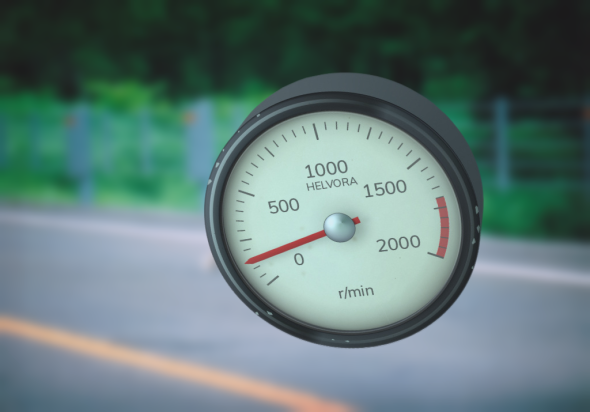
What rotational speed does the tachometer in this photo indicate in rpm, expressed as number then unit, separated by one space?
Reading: 150 rpm
